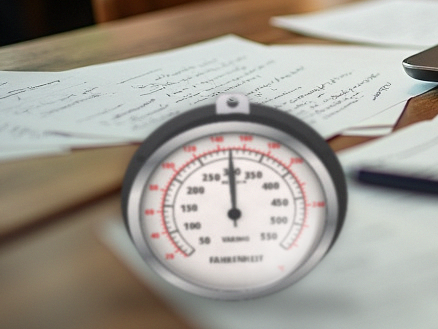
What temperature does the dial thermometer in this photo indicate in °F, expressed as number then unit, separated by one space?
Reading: 300 °F
